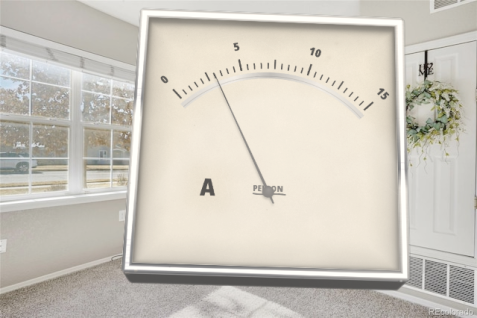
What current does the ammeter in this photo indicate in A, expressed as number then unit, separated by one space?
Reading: 3 A
